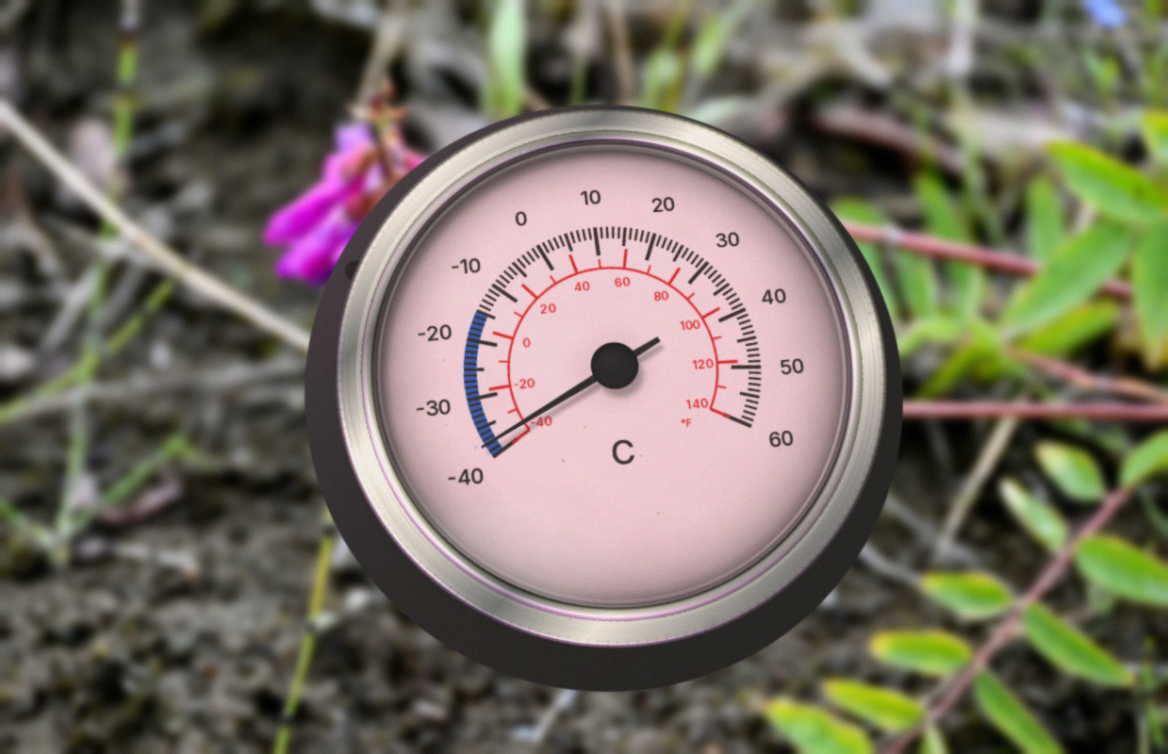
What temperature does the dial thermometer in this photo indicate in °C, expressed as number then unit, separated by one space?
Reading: -38 °C
